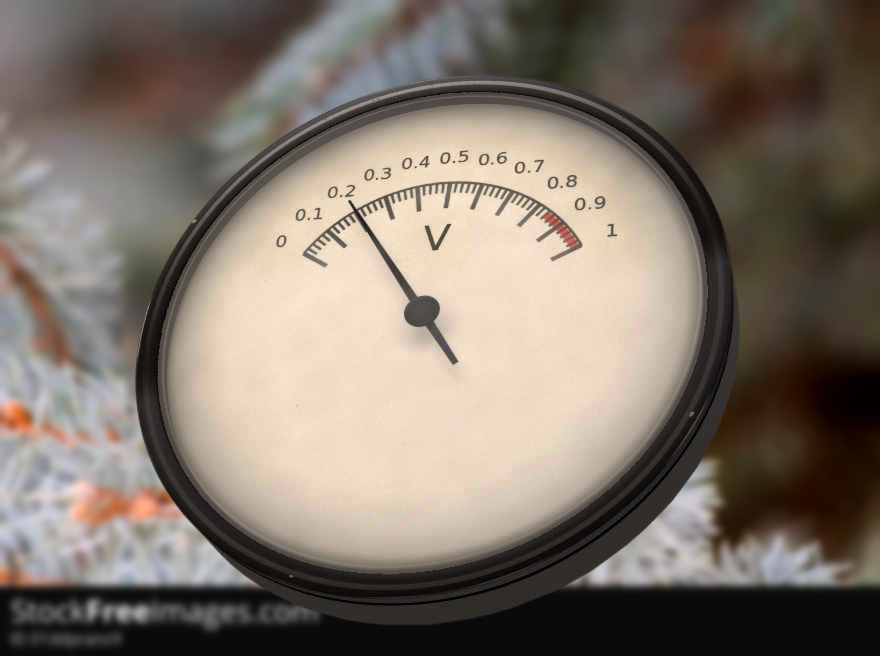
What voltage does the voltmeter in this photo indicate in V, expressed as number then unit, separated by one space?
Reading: 0.2 V
